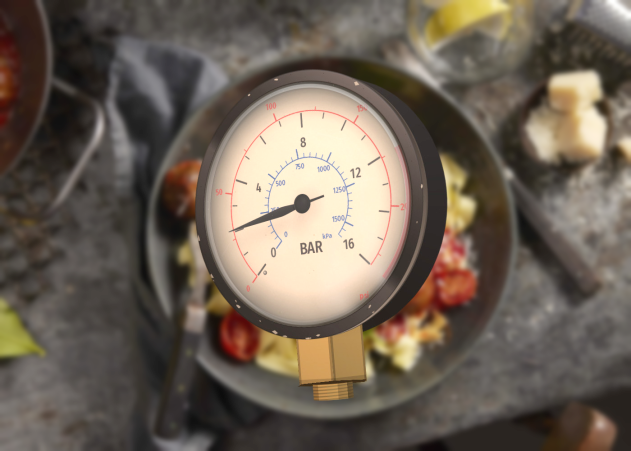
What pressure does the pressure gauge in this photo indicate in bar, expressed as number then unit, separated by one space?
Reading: 2 bar
